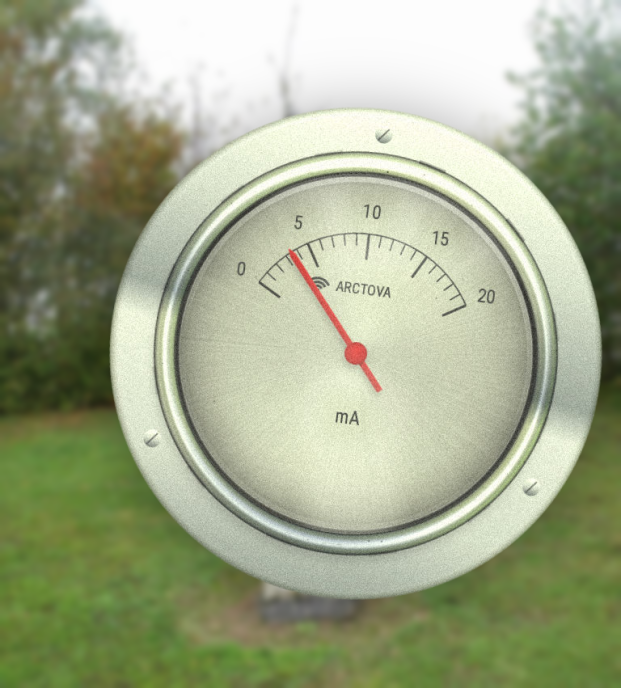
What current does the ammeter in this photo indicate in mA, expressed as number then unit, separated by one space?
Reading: 3.5 mA
